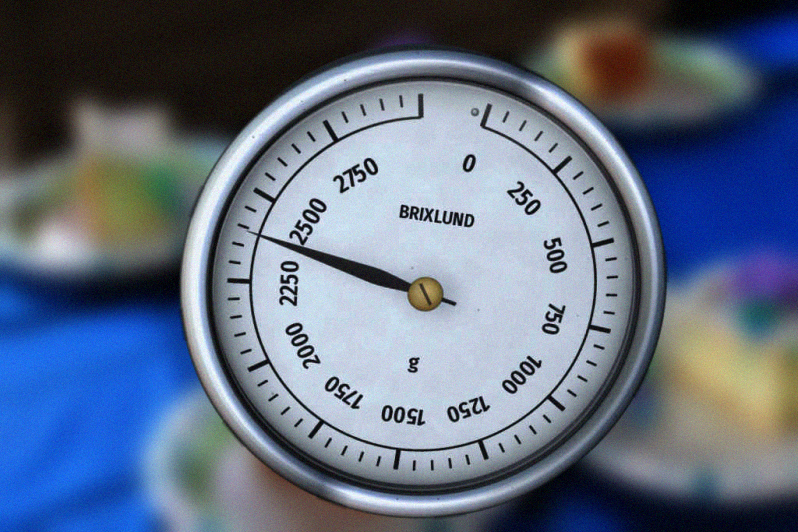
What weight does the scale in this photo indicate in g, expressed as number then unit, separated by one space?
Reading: 2400 g
